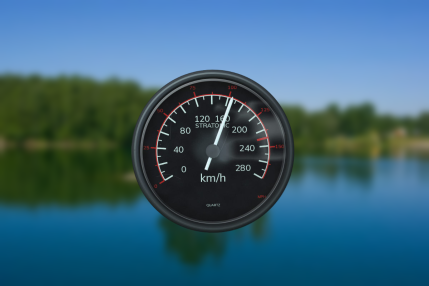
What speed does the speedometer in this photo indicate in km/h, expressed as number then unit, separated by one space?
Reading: 165 km/h
